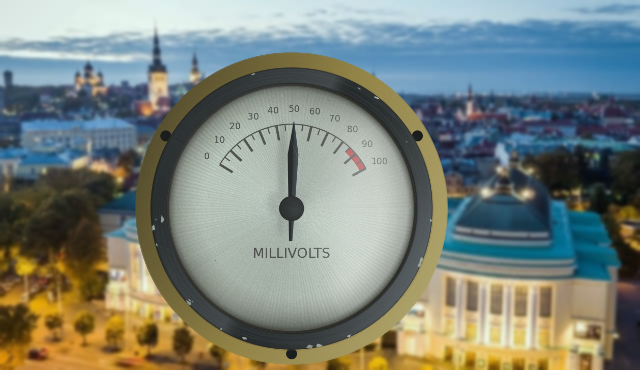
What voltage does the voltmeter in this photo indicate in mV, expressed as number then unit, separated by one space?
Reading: 50 mV
